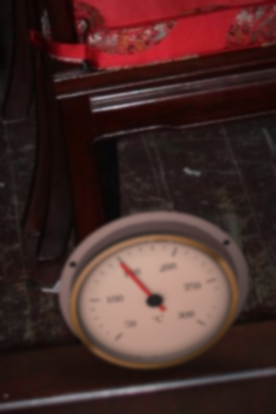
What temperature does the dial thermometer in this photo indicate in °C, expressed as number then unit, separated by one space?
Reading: 150 °C
